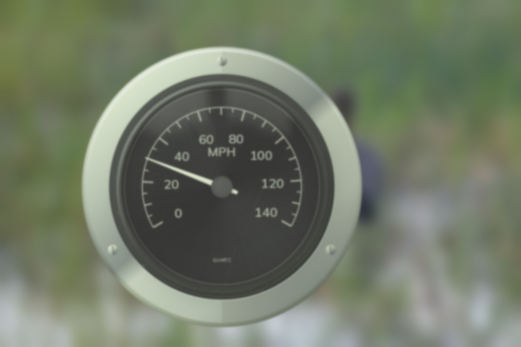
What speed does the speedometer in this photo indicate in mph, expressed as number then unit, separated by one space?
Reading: 30 mph
